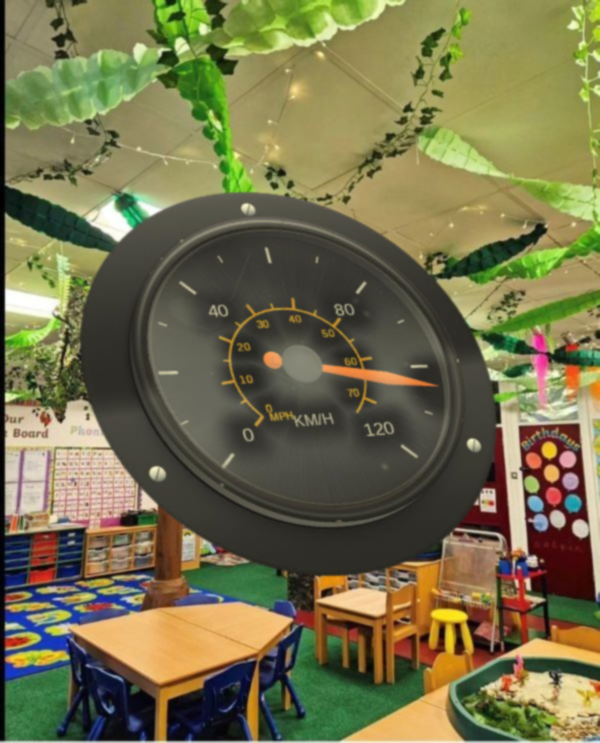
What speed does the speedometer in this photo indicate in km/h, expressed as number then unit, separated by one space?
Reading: 105 km/h
